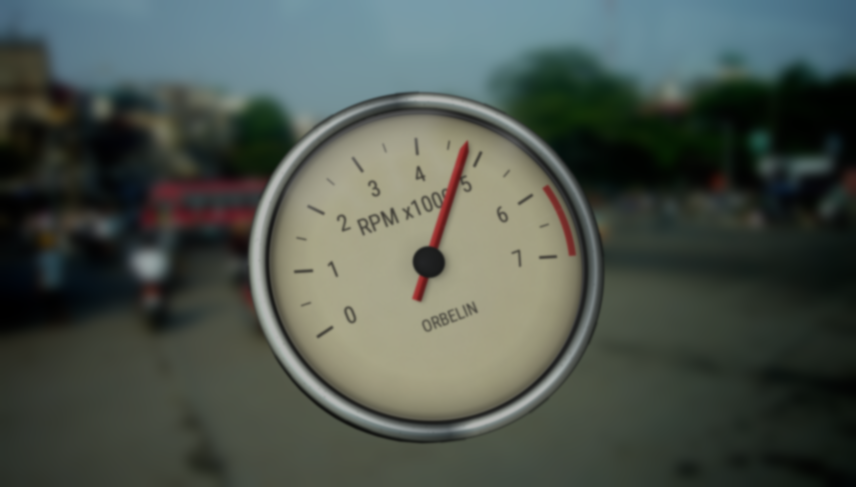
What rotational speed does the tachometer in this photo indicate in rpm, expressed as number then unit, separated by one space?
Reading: 4750 rpm
